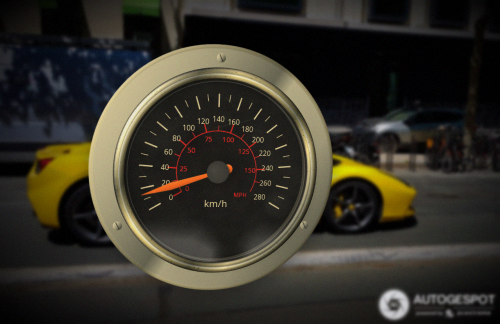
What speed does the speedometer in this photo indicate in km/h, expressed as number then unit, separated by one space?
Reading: 15 km/h
